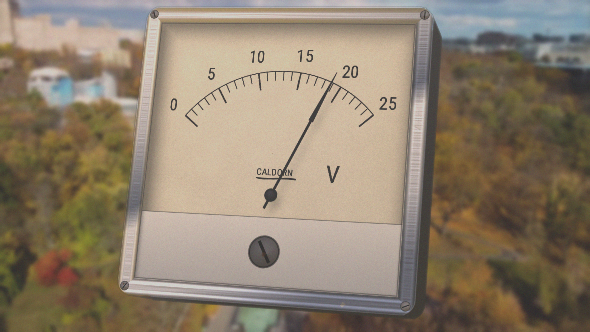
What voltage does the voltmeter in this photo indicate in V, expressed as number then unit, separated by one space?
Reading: 19 V
